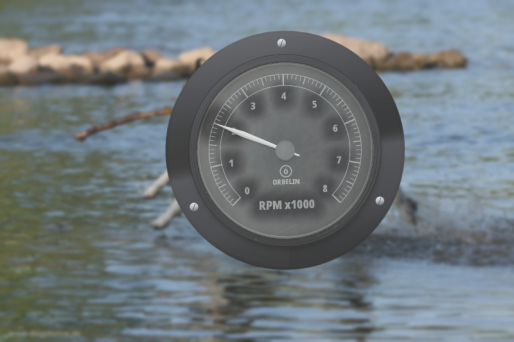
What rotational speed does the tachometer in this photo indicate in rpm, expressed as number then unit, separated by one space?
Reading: 2000 rpm
